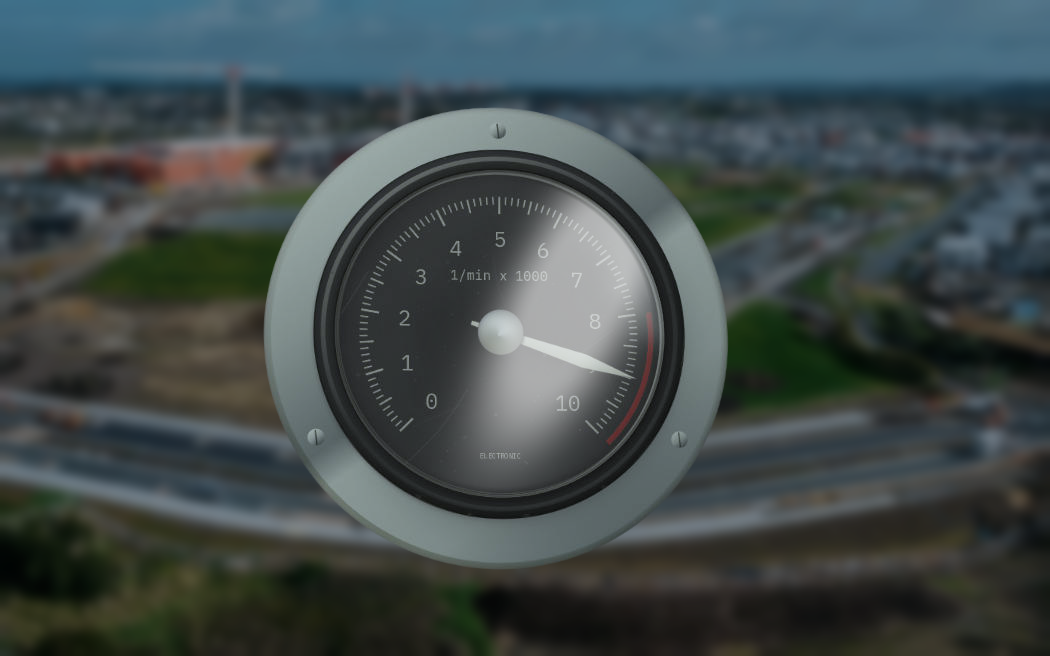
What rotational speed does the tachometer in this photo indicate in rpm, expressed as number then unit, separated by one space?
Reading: 9000 rpm
